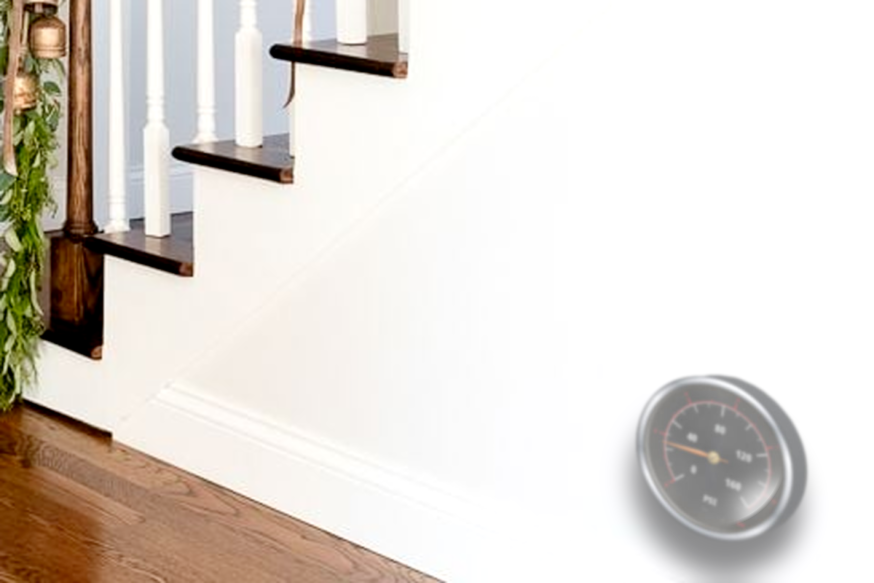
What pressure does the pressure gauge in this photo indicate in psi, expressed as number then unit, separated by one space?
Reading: 25 psi
